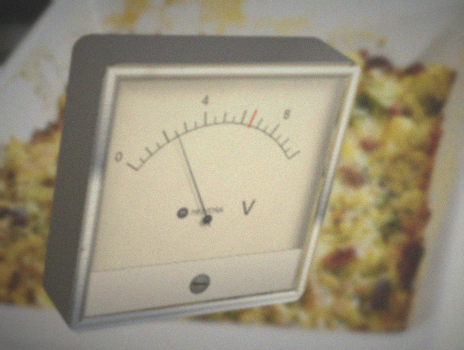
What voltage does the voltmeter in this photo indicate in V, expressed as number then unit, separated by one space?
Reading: 2.5 V
